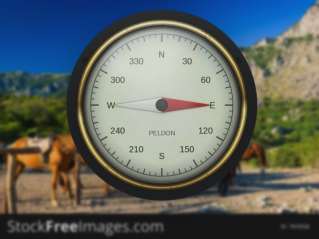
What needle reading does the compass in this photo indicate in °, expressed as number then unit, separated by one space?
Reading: 90 °
